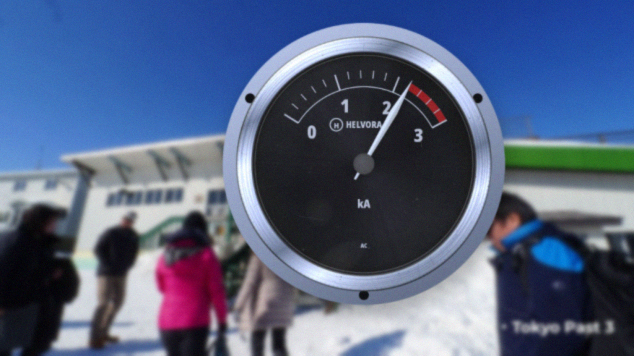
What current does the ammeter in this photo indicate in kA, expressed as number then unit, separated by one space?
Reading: 2.2 kA
